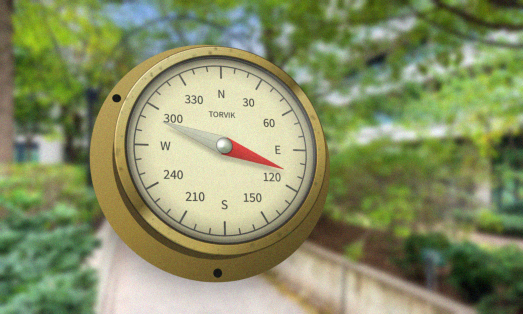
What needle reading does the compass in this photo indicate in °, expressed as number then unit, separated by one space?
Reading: 110 °
